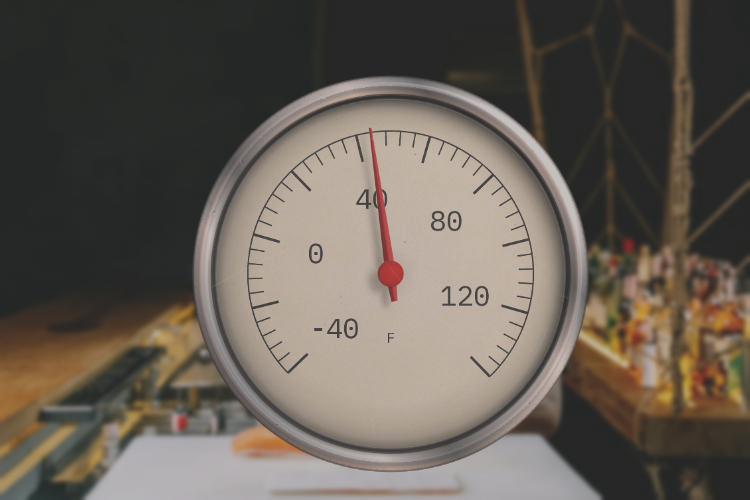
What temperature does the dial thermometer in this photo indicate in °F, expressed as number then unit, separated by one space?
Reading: 44 °F
